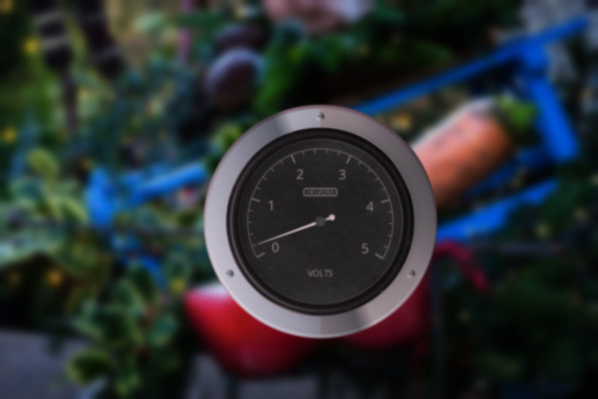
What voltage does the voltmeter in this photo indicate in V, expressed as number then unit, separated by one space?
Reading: 0.2 V
